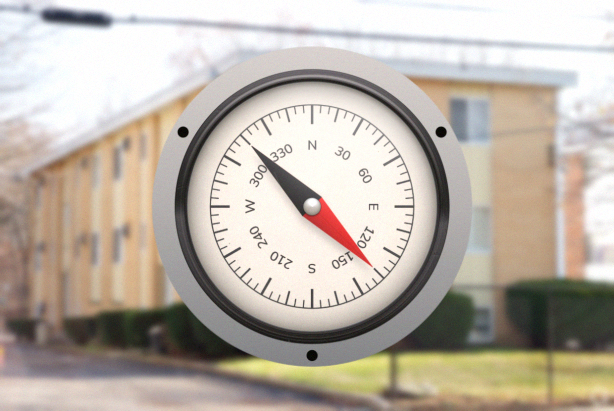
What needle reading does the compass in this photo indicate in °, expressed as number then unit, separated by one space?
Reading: 135 °
